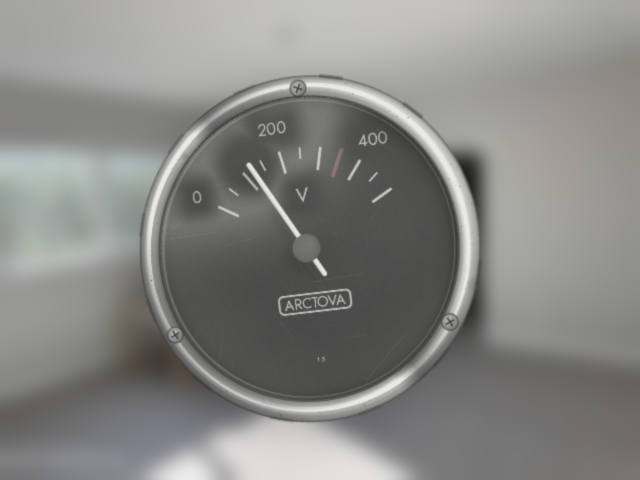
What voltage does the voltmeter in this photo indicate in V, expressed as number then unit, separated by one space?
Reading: 125 V
